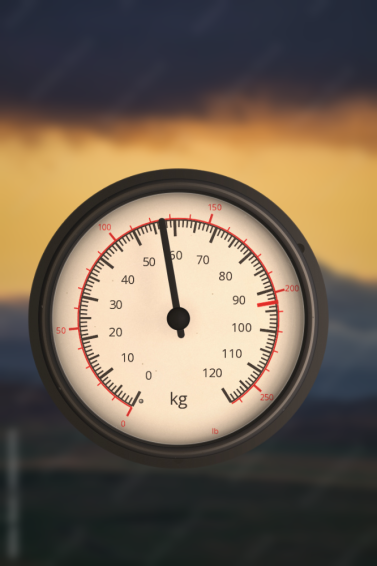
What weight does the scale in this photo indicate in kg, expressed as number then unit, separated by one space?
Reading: 57 kg
